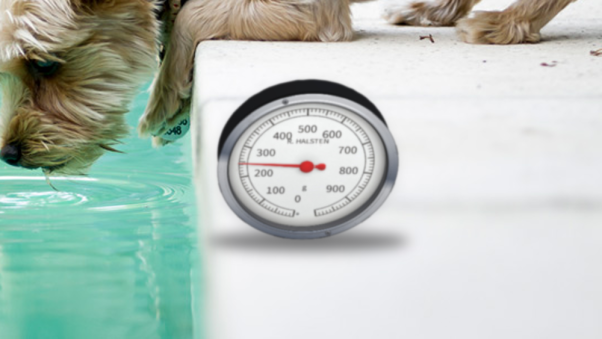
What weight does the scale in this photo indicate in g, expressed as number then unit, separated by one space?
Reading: 250 g
